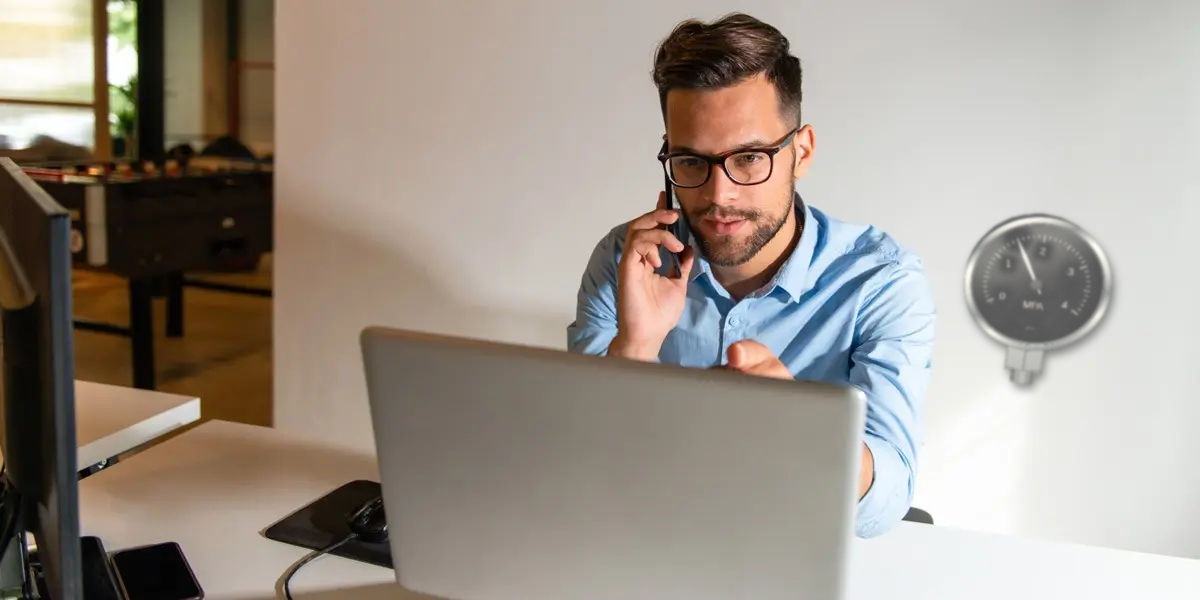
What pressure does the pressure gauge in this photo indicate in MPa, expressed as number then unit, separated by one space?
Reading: 1.5 MPa
